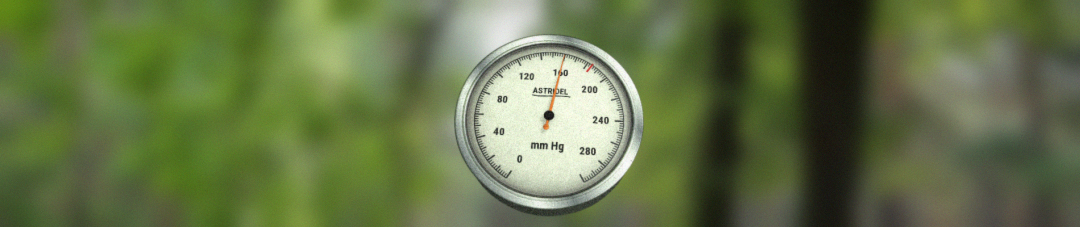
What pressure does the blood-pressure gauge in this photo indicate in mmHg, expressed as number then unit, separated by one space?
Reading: 160 mmHg
